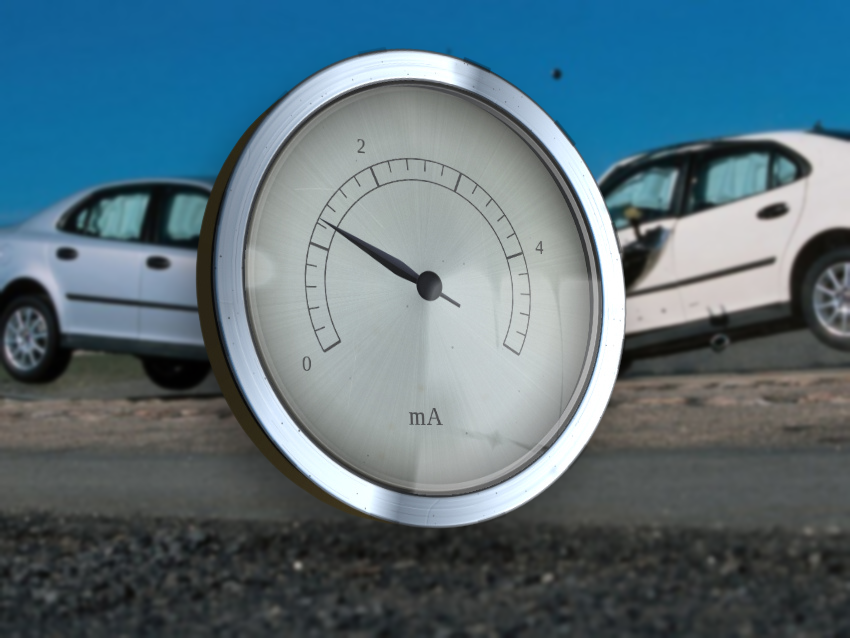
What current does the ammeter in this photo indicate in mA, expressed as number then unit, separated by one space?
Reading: 1.2 mA
